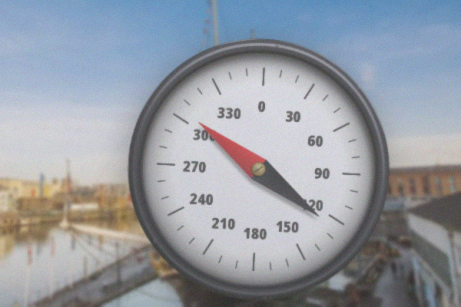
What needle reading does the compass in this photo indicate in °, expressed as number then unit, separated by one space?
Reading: 305 °
